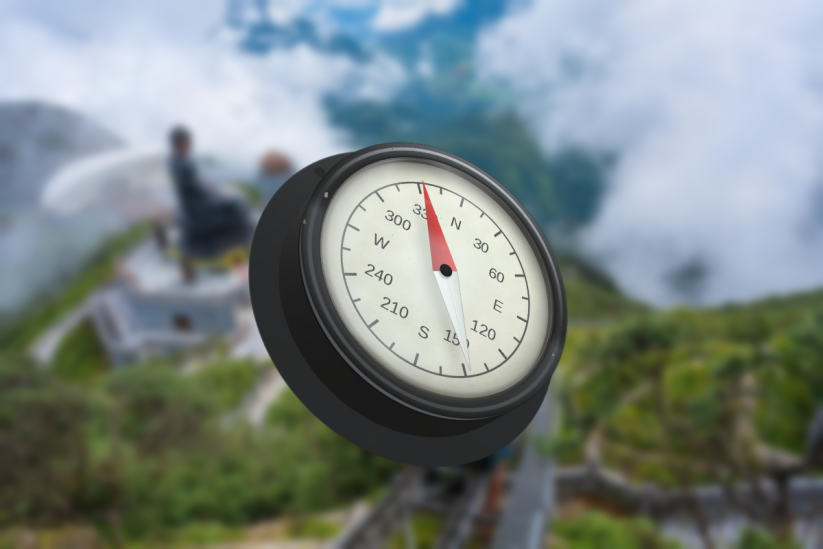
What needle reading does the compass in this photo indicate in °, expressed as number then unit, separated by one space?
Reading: 330 °
